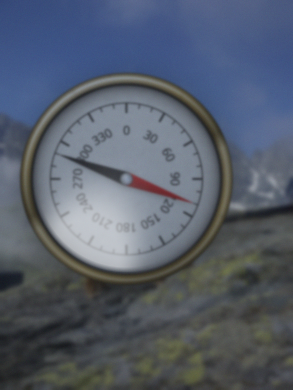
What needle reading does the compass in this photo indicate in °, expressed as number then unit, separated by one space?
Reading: 110 °
